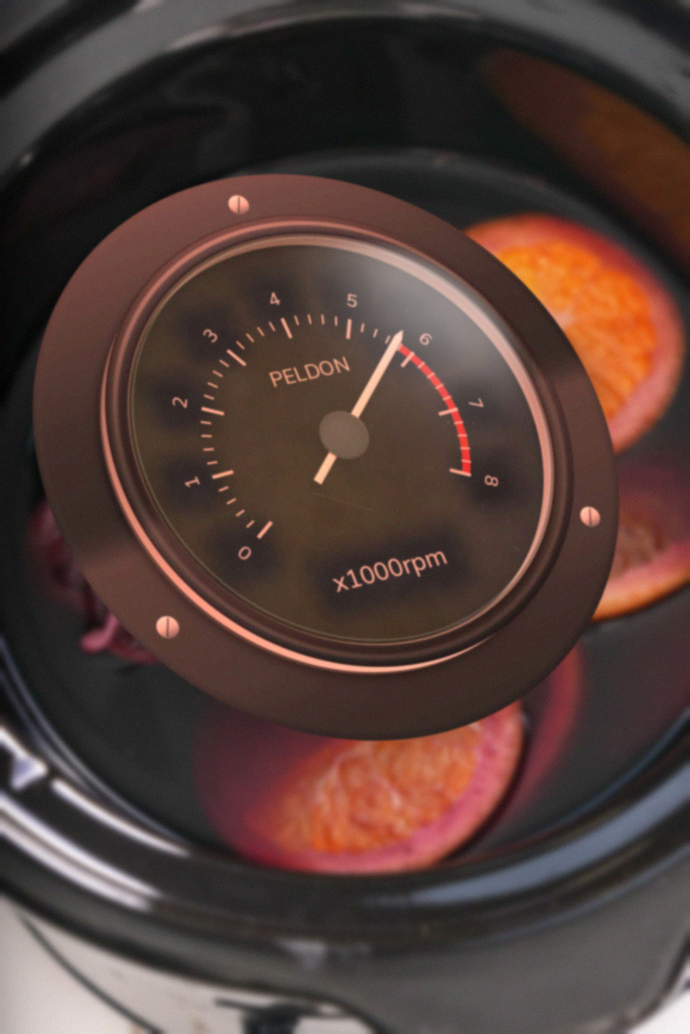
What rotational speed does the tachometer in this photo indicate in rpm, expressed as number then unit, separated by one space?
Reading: 5700 rpm
